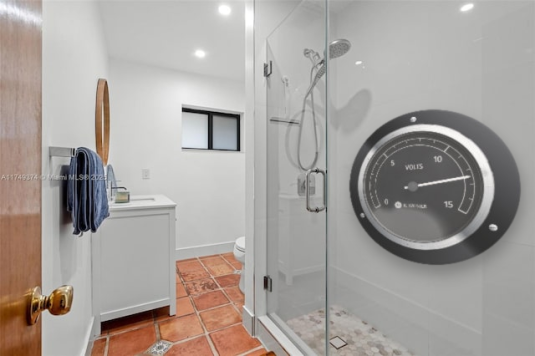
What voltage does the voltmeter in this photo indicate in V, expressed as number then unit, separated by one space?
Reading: 12.5 V
